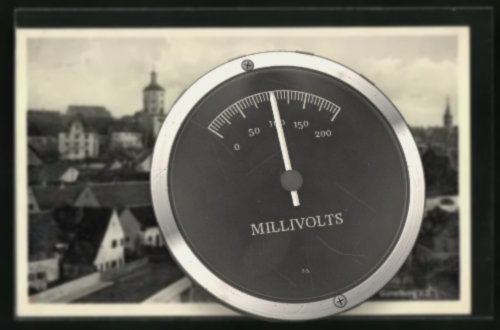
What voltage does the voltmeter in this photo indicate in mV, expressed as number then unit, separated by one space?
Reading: 100 mV
